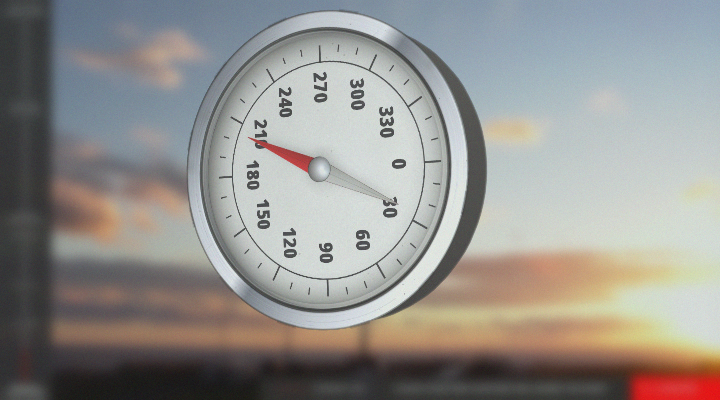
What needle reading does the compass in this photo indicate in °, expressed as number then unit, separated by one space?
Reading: 205 °
